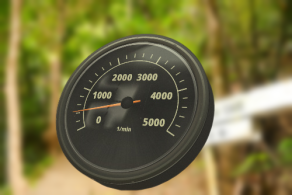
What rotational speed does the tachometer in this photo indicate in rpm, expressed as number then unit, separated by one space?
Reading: 400 rpm
